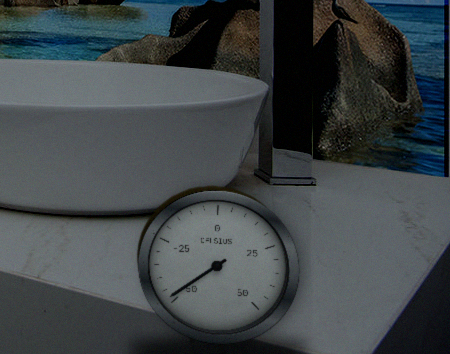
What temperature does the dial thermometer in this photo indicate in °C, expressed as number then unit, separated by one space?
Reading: -47.5 °C
